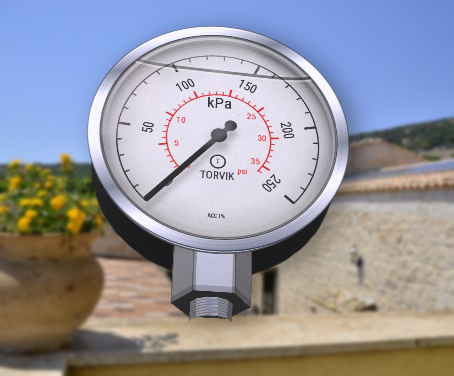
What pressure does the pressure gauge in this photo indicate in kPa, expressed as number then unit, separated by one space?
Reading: 0 kPa
